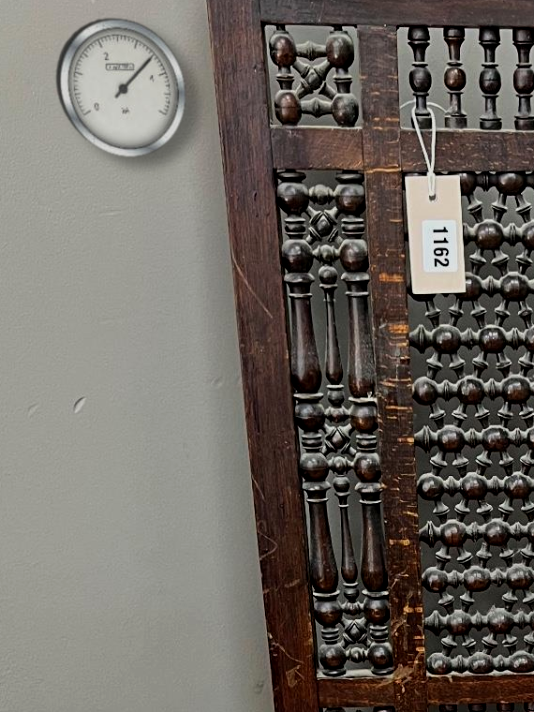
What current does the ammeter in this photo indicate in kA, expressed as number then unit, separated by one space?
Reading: 3.5 kA
